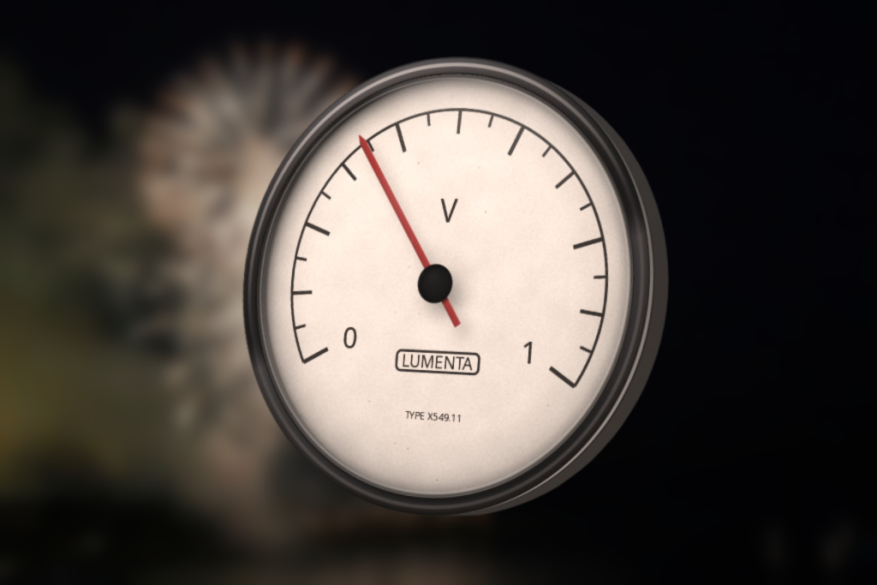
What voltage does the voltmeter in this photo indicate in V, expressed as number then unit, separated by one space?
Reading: 0.35 V
